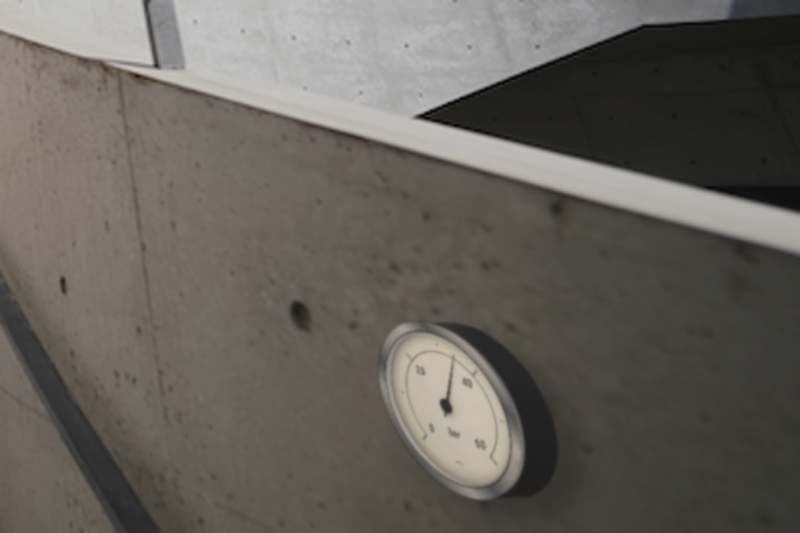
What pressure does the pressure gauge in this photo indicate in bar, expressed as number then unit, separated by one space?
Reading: 35 bar
